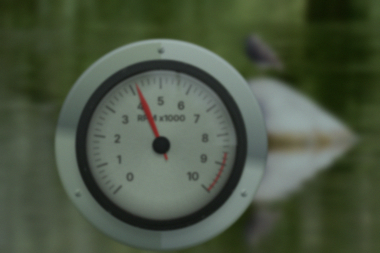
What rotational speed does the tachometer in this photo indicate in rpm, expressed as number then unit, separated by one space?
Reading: 4200 rpm
